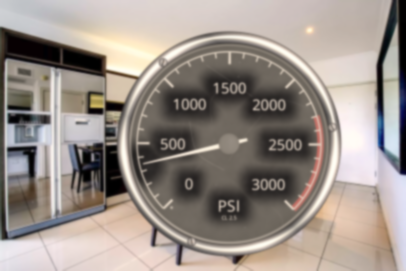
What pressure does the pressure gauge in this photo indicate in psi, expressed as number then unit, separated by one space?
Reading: 350 psi
